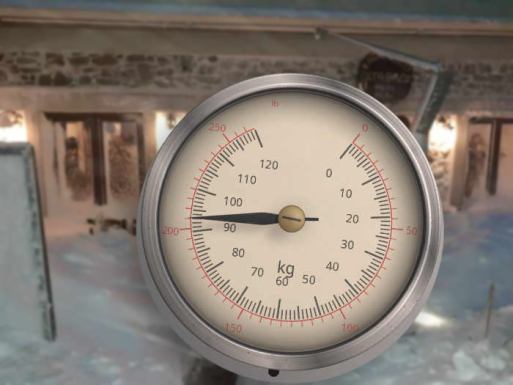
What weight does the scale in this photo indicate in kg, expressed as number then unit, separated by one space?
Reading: 93 kg
